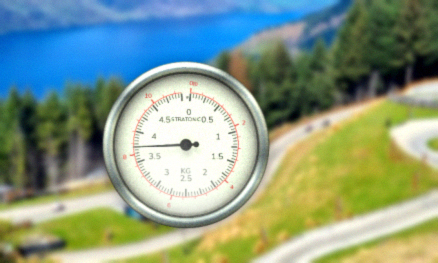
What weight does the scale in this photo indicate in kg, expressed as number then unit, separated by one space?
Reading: 3.75 kg
